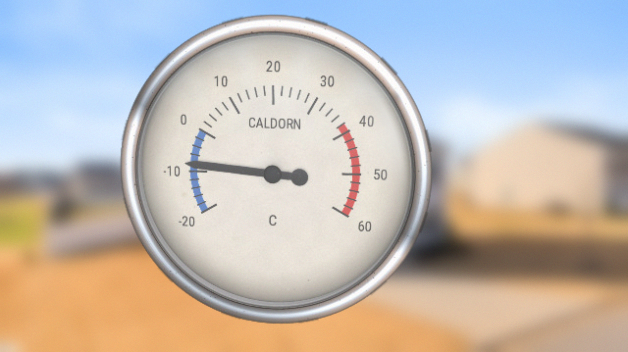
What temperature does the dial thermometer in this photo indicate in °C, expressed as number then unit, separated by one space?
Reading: -8 °C
